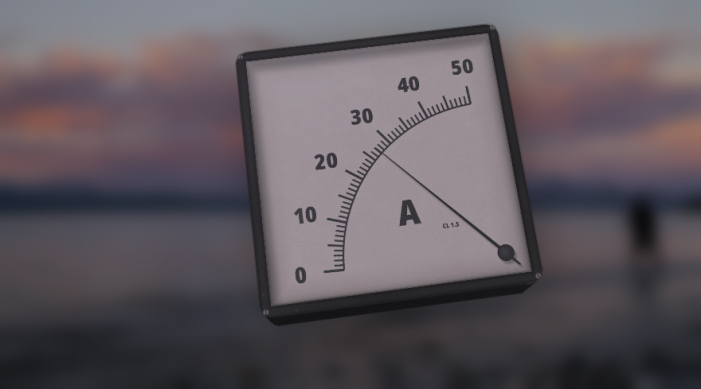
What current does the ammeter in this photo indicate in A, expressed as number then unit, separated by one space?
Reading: 27 A
